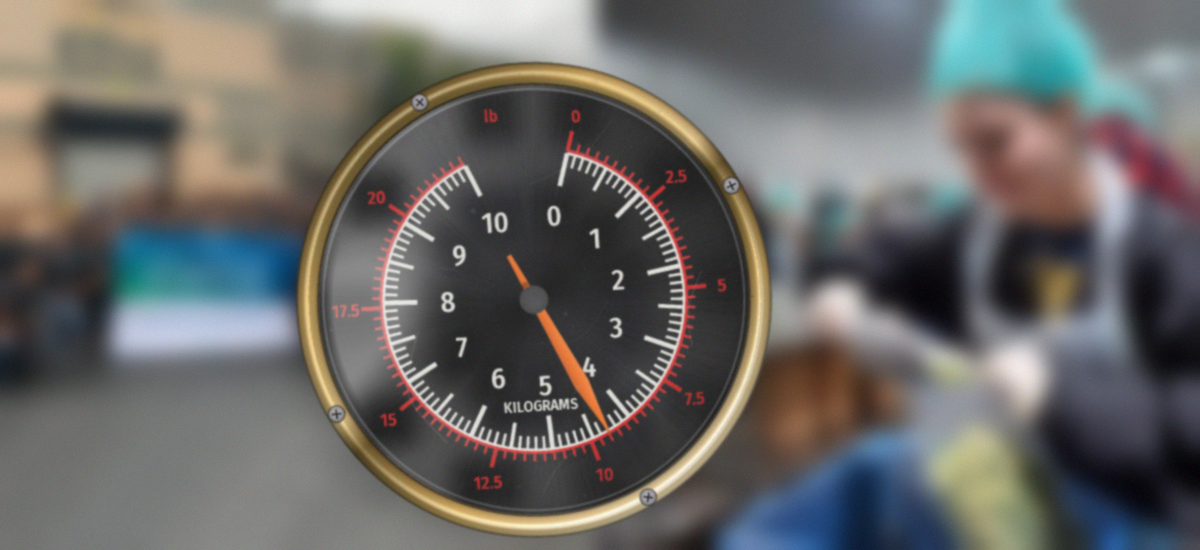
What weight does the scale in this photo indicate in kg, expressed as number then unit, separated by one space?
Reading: 4.3 kg
